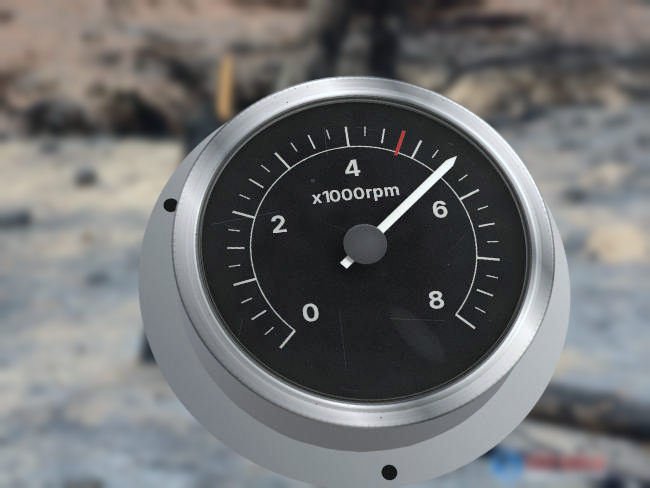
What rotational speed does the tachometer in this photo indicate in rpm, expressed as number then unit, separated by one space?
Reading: 5500 rpm
